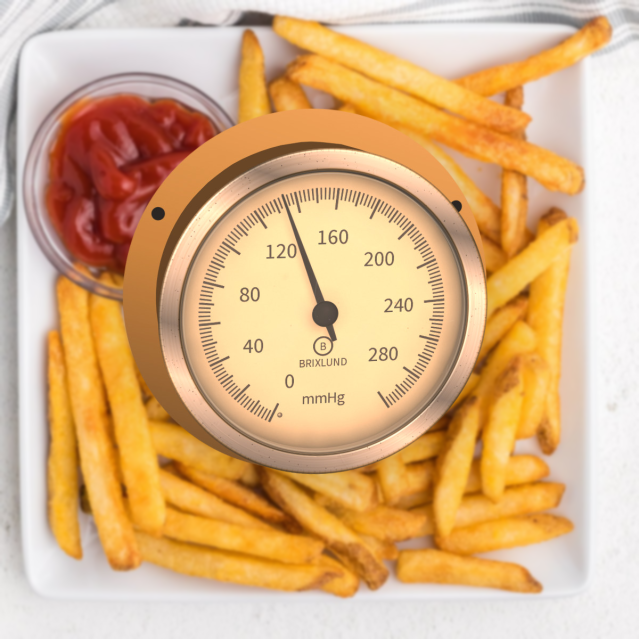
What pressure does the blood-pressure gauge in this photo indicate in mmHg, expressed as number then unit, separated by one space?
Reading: 134 mmHg
